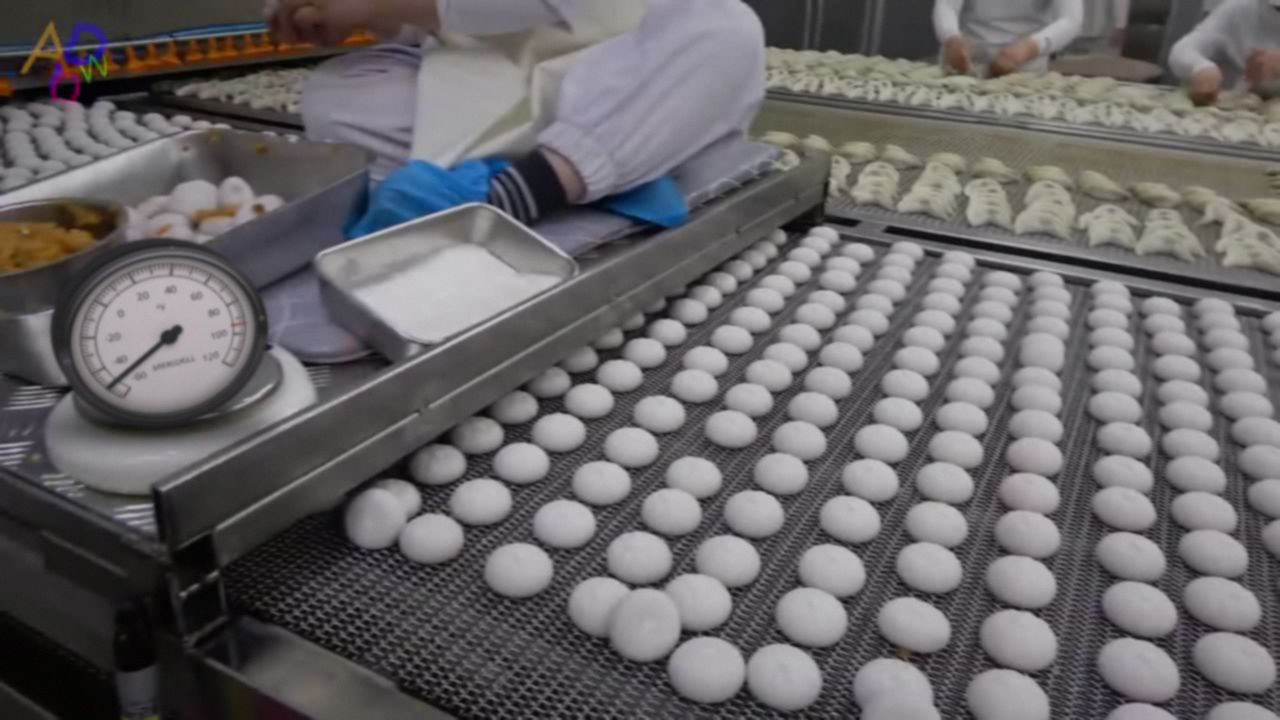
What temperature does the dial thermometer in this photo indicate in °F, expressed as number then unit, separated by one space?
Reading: -50 °F
